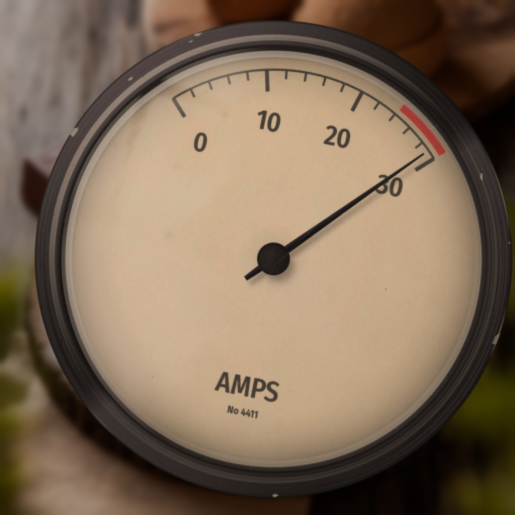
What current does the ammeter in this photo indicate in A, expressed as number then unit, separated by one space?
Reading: 29 A
